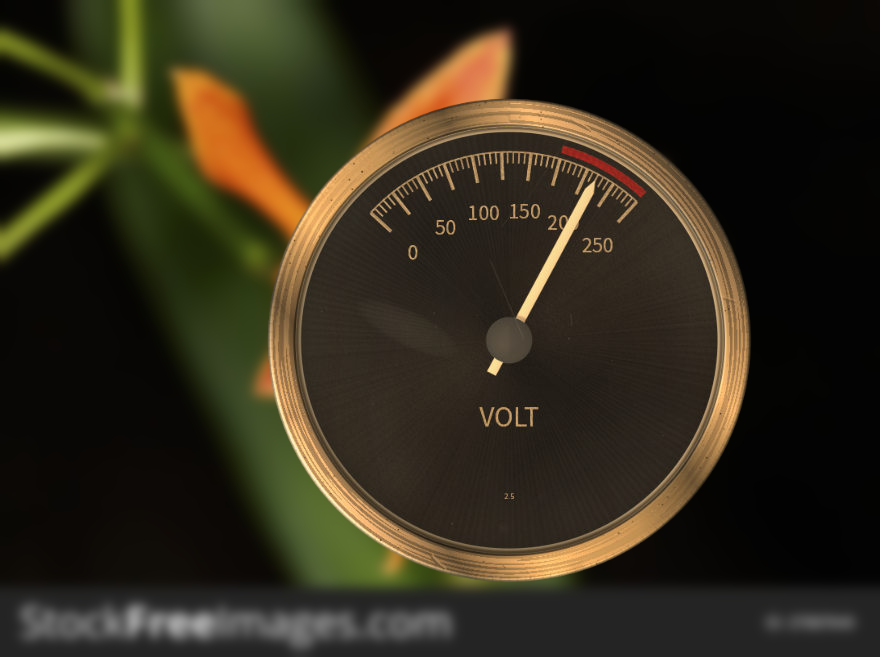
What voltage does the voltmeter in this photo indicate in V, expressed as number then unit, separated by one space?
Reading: 210 V
